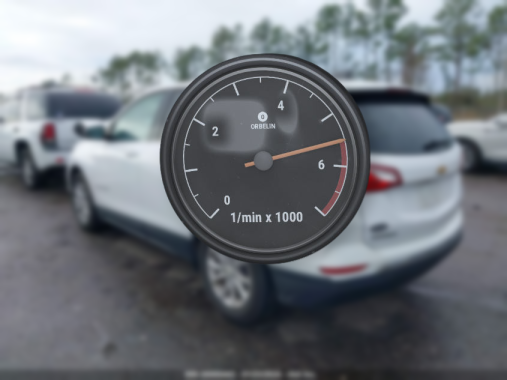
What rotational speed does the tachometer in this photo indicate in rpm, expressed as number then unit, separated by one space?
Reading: 5500 rpm
